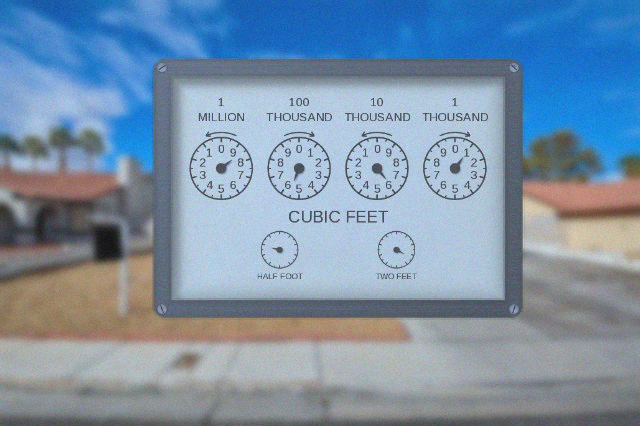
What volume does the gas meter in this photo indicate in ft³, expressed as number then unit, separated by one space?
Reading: 856100 ft³
